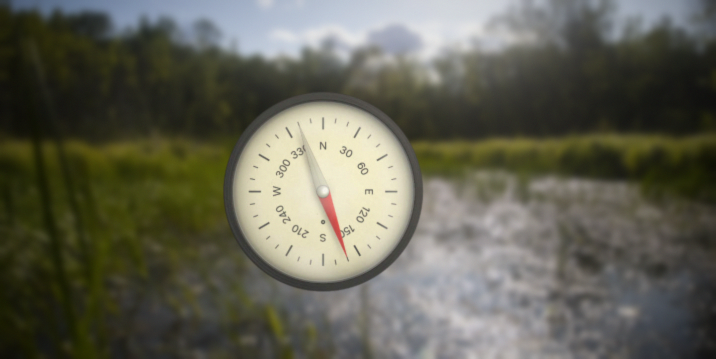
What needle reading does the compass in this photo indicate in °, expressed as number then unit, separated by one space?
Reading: 160 °
